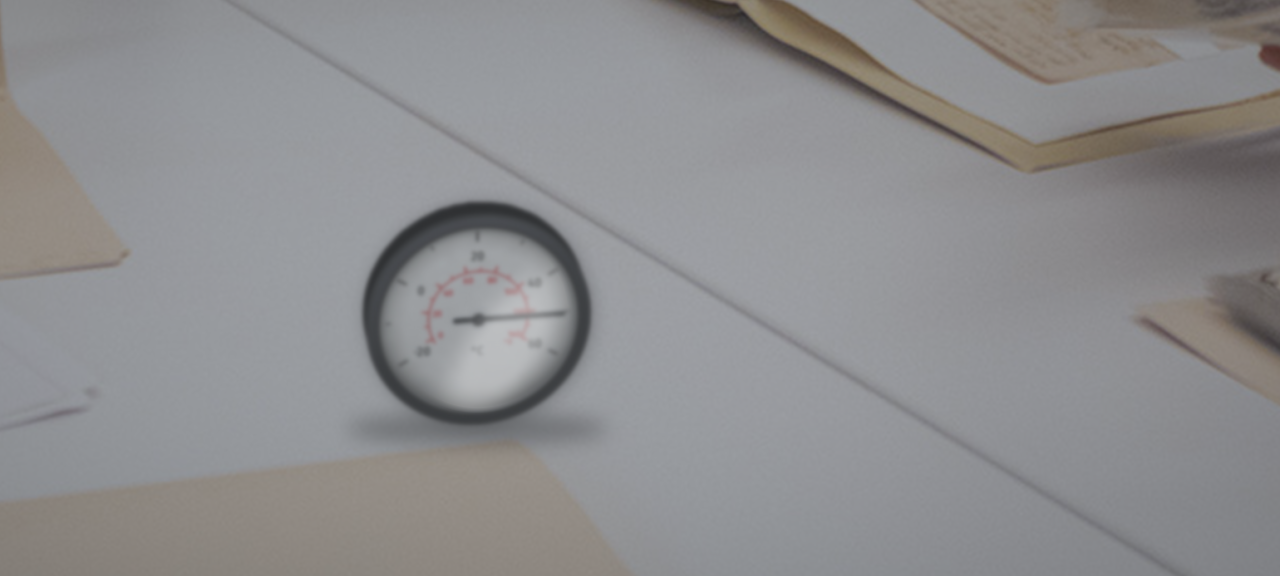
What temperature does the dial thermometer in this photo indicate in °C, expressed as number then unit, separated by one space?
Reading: 50 °C
